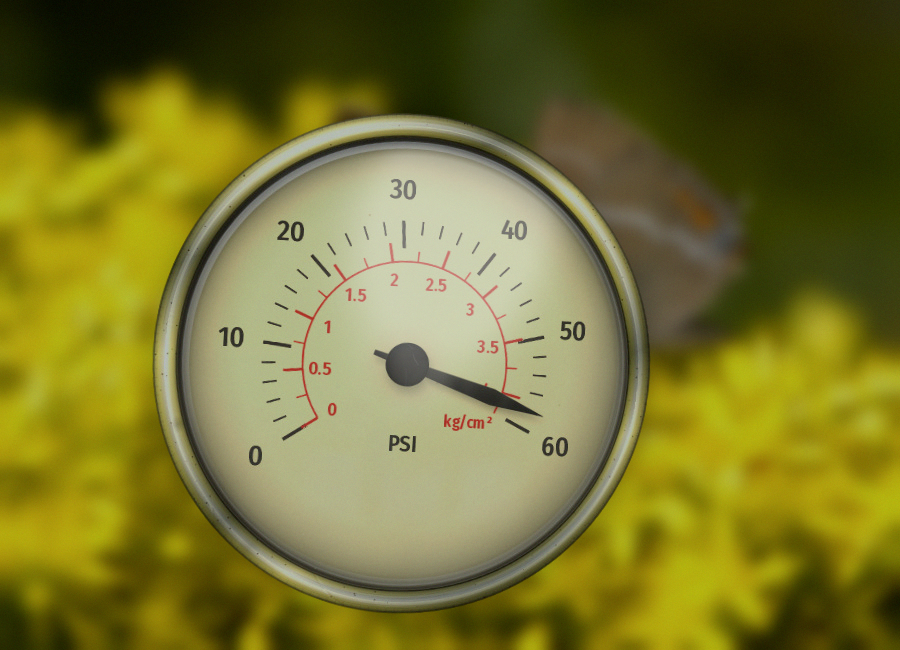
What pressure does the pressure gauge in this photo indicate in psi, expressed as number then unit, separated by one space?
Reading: 58 psi
